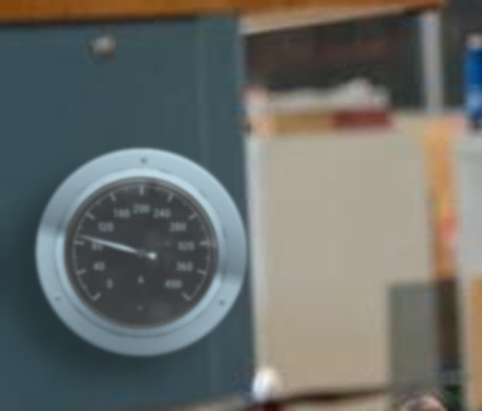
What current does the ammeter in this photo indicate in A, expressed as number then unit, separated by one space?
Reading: 90 A
